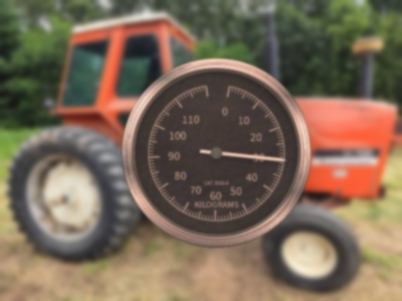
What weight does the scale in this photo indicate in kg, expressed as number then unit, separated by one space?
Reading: 30 kg
